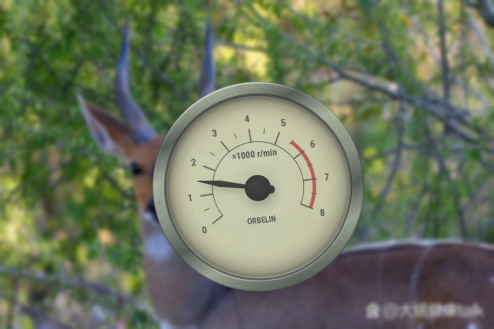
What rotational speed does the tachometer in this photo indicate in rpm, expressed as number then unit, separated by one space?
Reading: 1500 rpm
